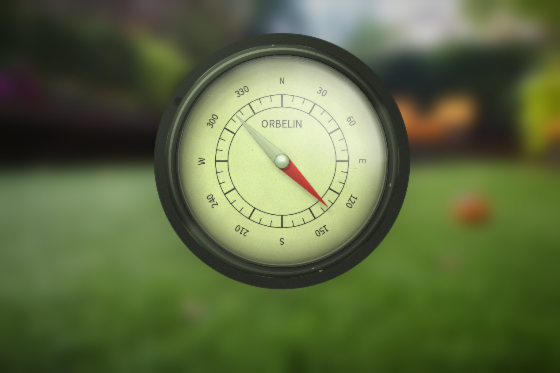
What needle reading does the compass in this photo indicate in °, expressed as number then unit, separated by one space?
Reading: 135 °
